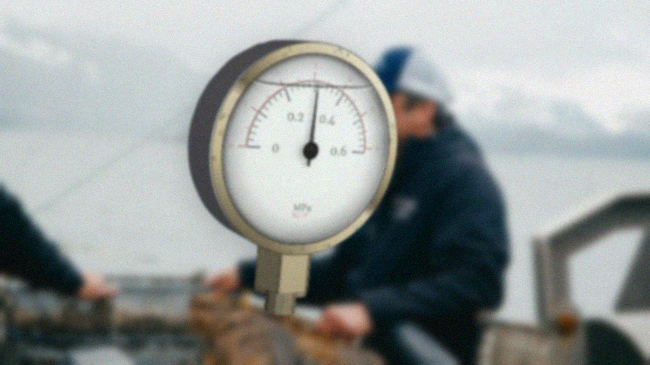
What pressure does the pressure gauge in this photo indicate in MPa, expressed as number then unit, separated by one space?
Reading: 0.3 MPa
